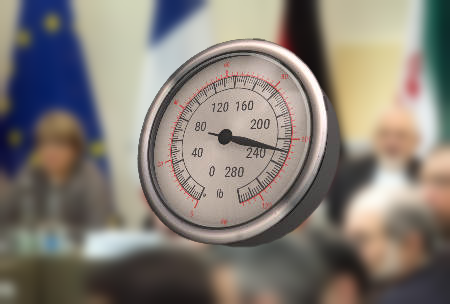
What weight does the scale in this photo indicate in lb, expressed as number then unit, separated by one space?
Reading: 230 lb
